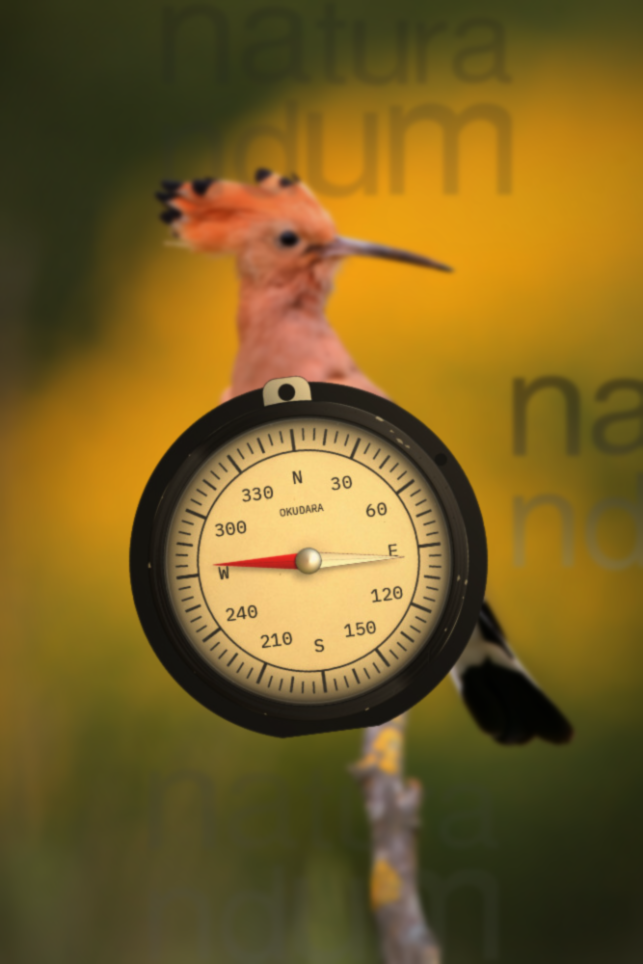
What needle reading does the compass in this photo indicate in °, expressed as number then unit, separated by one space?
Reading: 275 °
